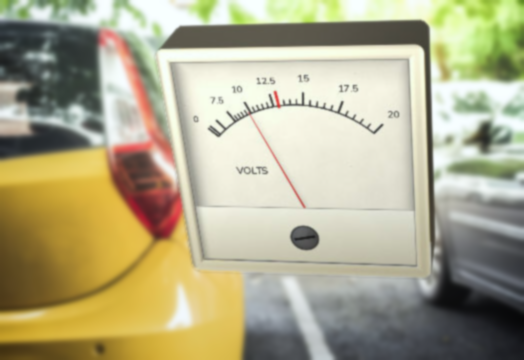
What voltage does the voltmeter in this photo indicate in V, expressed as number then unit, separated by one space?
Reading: 10 V
